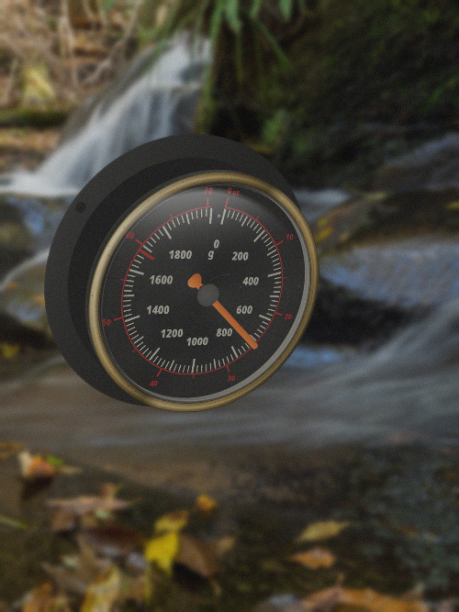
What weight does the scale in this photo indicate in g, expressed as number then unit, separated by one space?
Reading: 720 g
